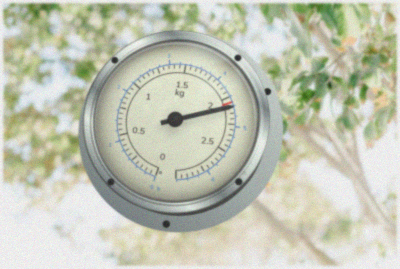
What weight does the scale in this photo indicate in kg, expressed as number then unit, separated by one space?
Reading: 2.1 kg
